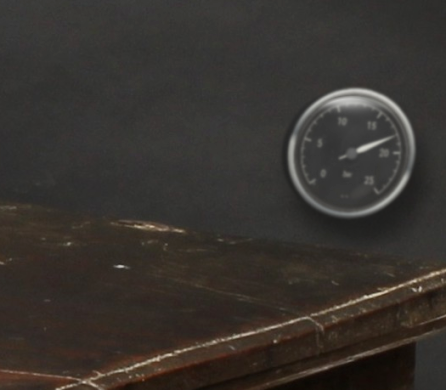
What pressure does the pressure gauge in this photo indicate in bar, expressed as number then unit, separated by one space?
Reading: 18 bar
